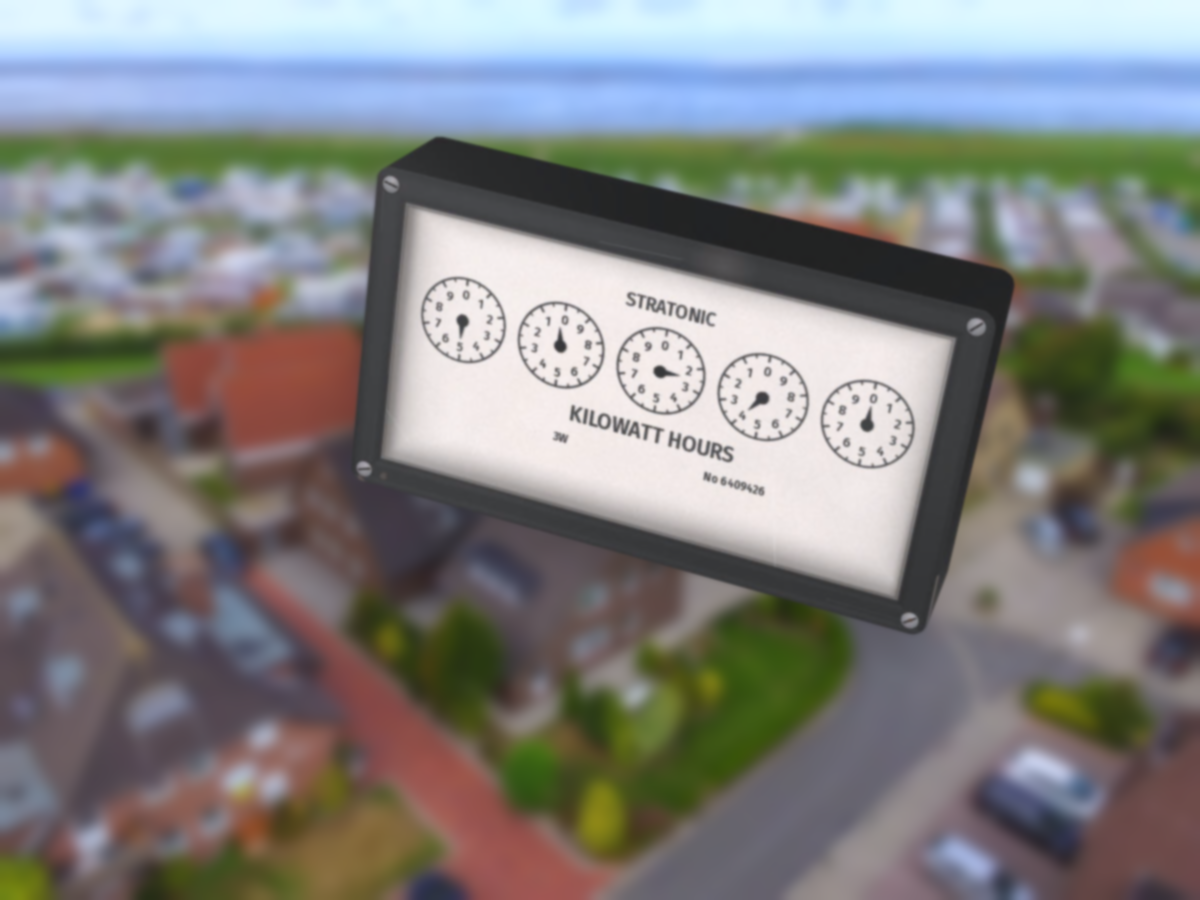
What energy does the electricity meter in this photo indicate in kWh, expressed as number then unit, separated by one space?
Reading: 50240 kWh
